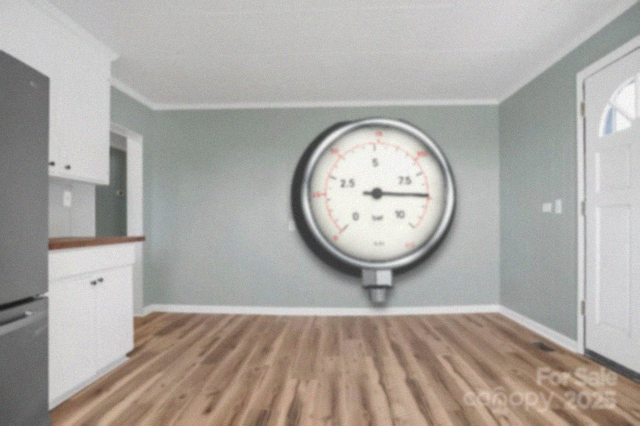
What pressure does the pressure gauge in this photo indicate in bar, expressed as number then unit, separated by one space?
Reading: 8.5 bar
